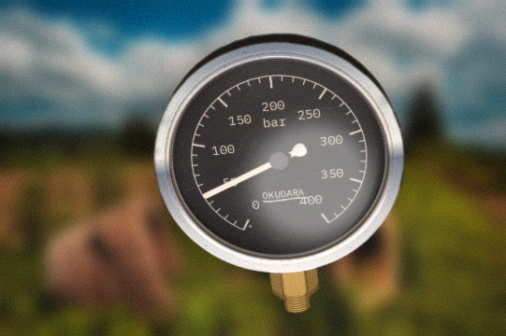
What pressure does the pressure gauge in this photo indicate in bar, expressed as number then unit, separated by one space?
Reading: 50 bar
